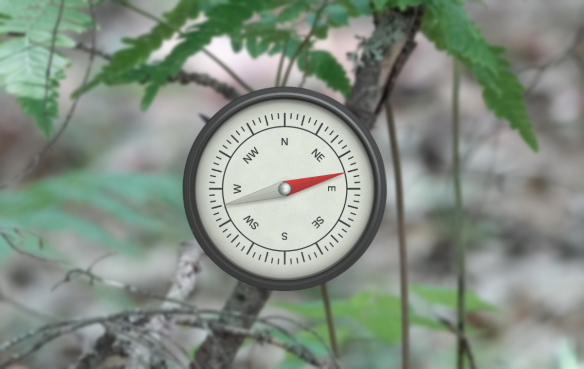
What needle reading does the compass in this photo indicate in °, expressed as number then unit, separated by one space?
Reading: 75 °
